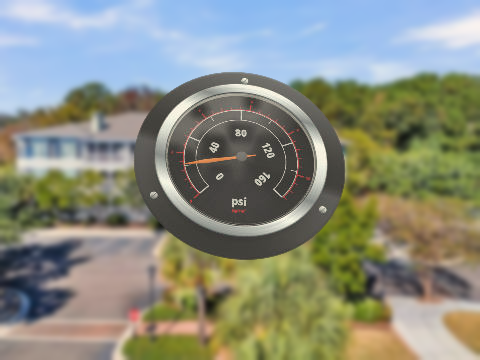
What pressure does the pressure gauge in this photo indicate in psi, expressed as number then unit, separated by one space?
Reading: 20 psi
